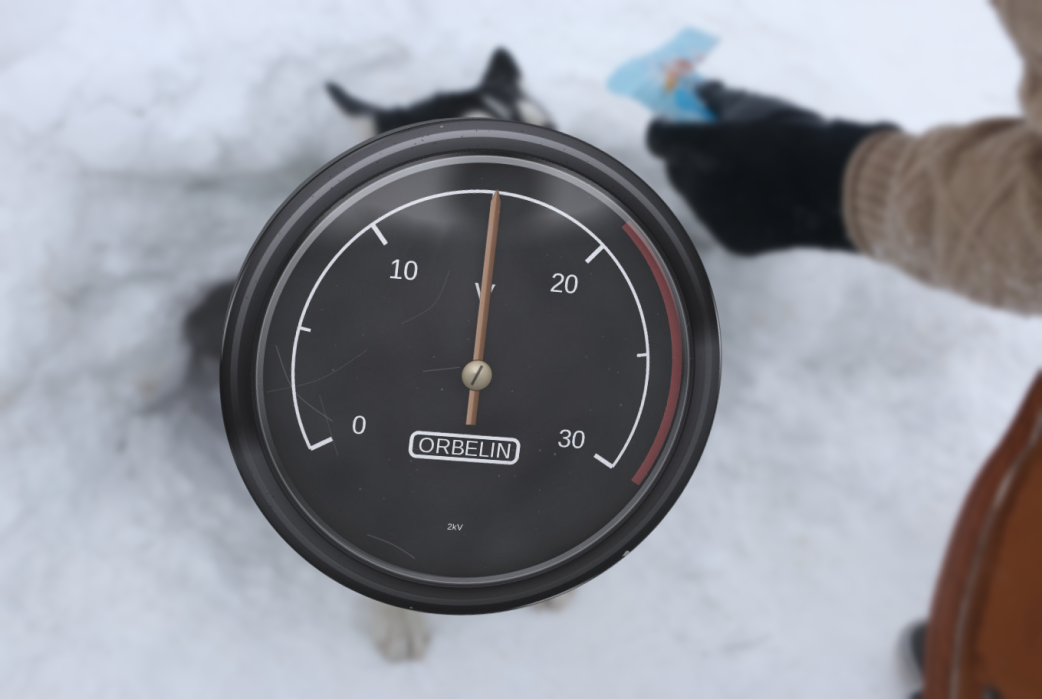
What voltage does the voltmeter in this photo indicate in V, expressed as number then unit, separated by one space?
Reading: 15 V
